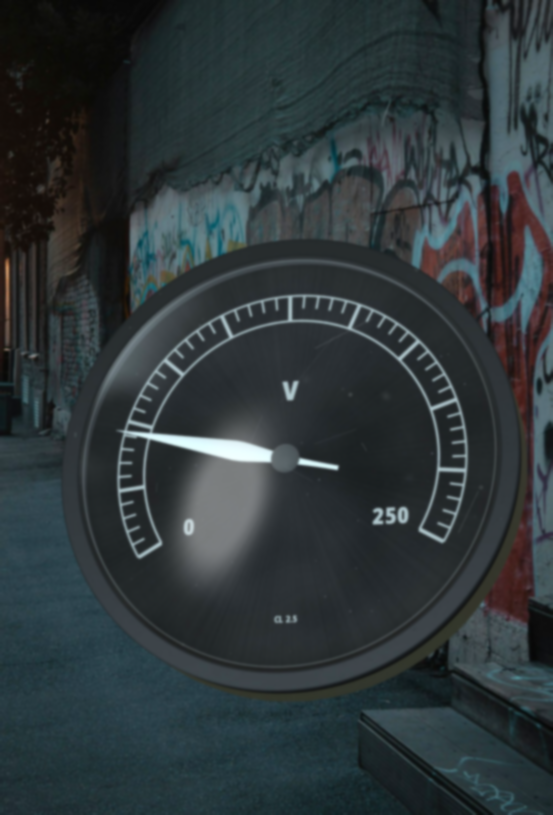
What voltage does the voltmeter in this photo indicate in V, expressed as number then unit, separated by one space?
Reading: 45 V
